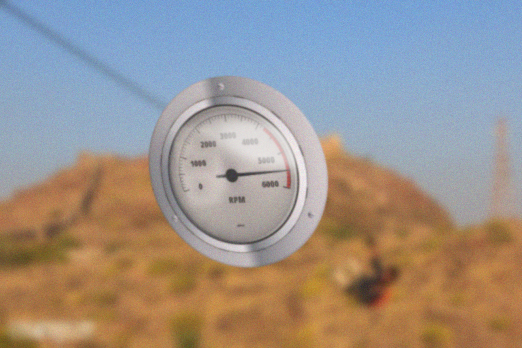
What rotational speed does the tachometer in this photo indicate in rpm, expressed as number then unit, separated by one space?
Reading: 5500 rpm
